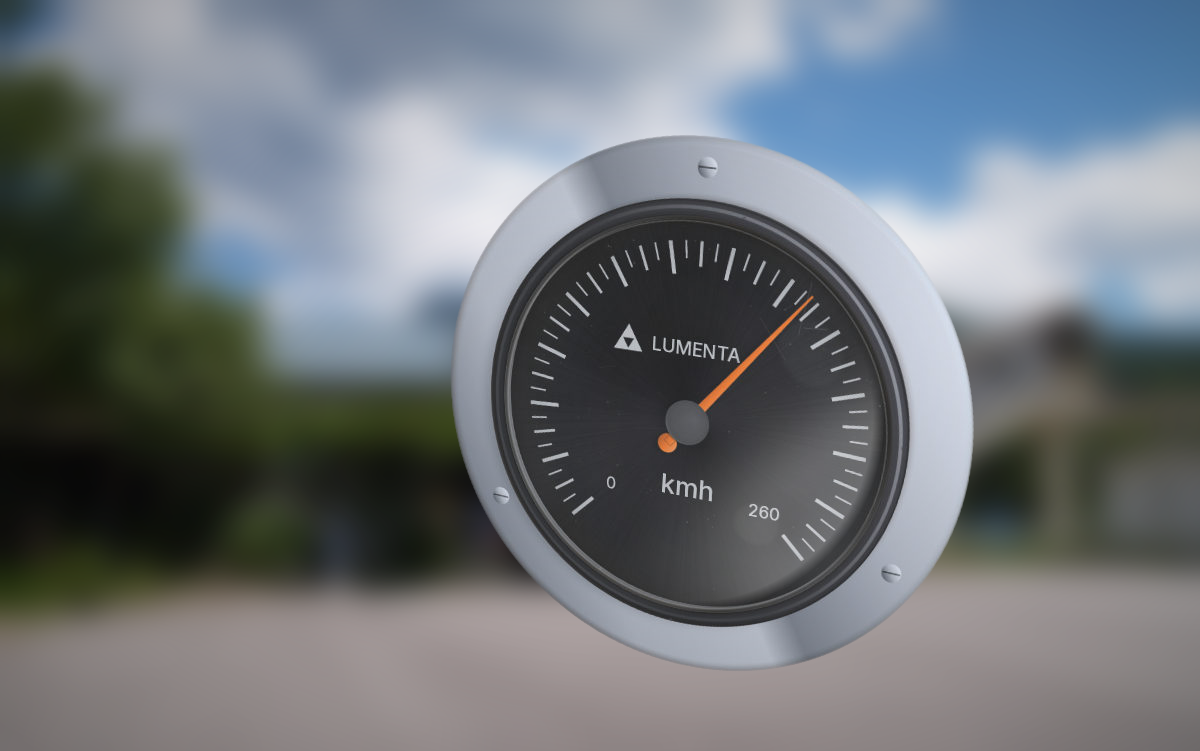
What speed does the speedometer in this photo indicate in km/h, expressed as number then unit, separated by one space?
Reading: 167.5 km/h
